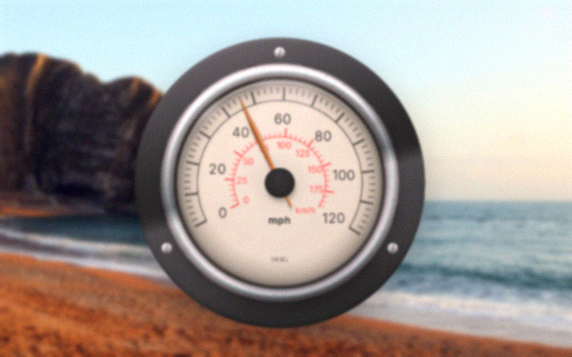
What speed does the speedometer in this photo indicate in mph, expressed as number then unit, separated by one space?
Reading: 46 mph
